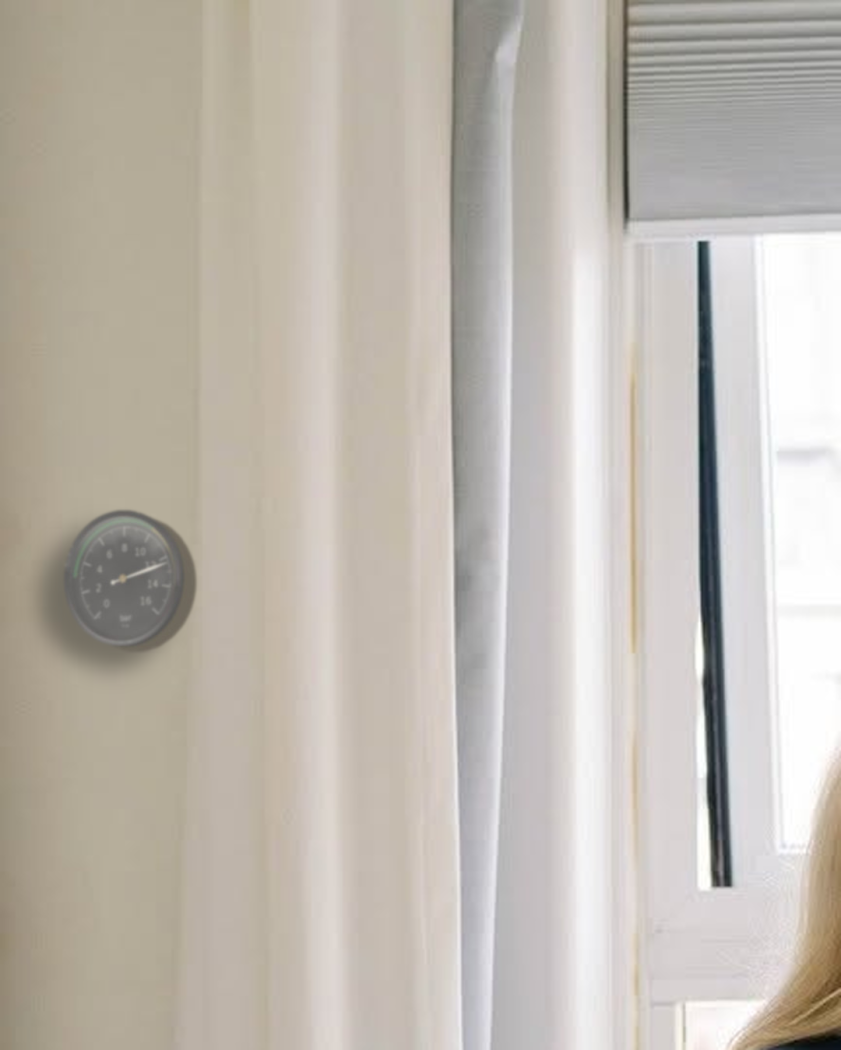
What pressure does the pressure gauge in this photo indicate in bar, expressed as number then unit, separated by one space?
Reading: 12.5 bar
